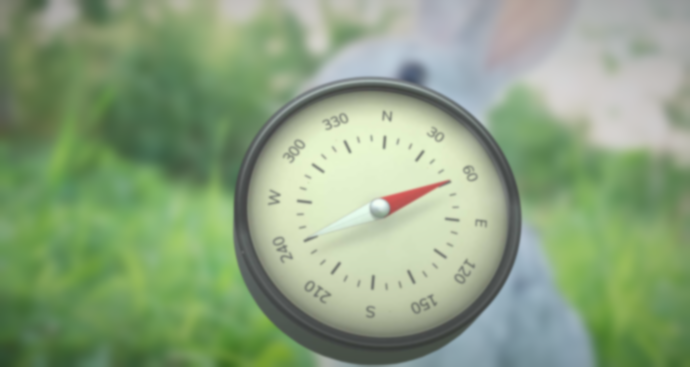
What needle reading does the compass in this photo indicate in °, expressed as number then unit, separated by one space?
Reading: 60 °
